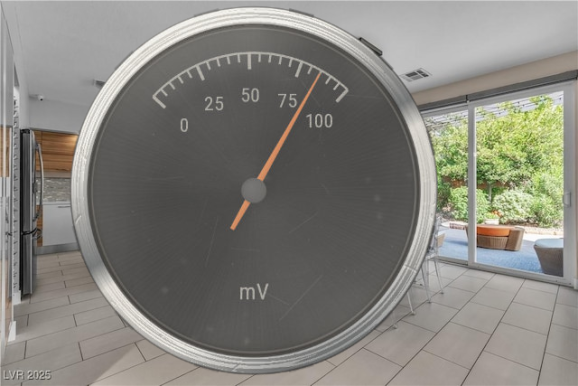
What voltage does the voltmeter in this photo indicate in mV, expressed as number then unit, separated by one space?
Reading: 85 mV
